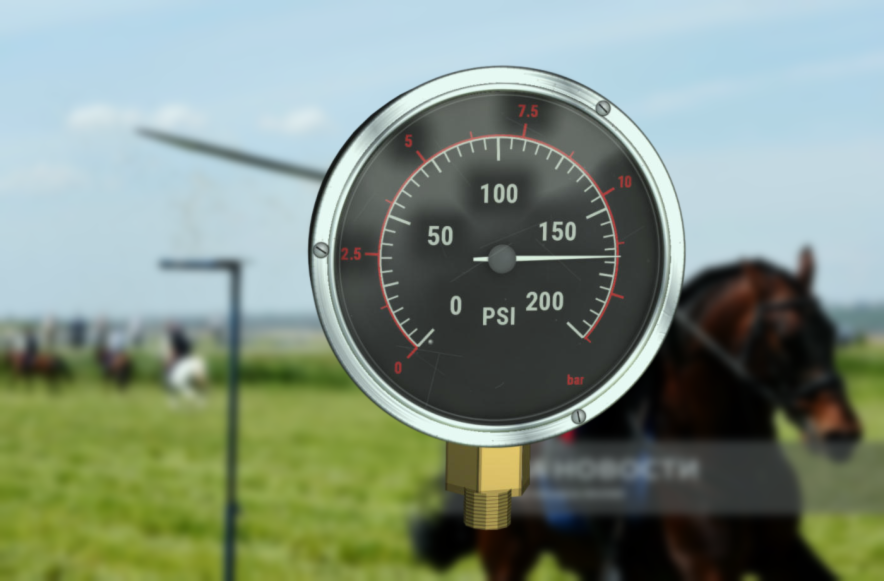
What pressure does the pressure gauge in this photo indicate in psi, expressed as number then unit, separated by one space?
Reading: 167.5 psi
